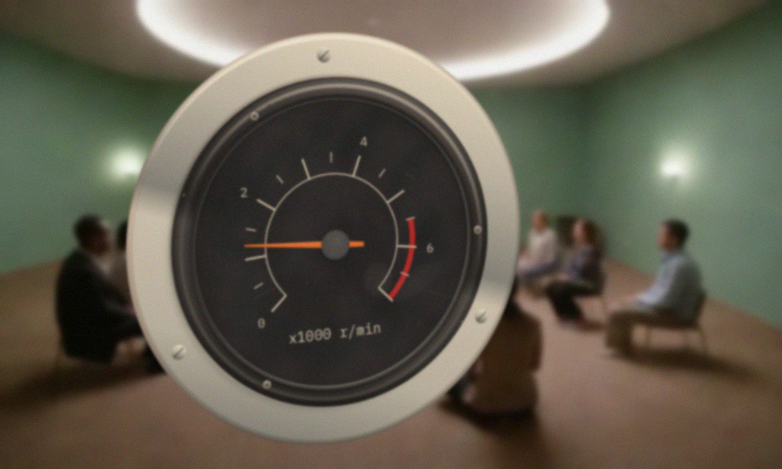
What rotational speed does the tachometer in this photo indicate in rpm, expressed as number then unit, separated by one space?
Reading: 1250 rpm
